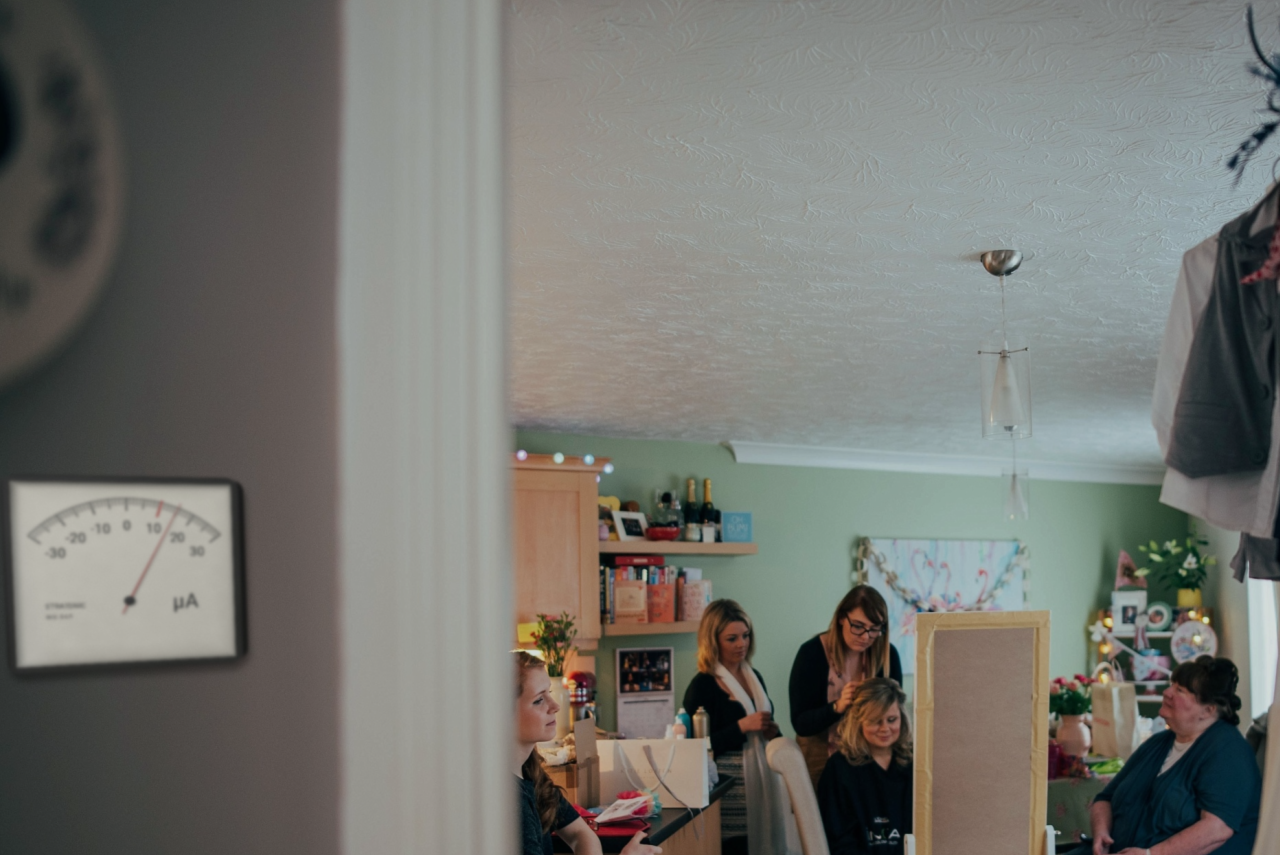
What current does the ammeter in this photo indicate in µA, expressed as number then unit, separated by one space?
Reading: 15 µA
